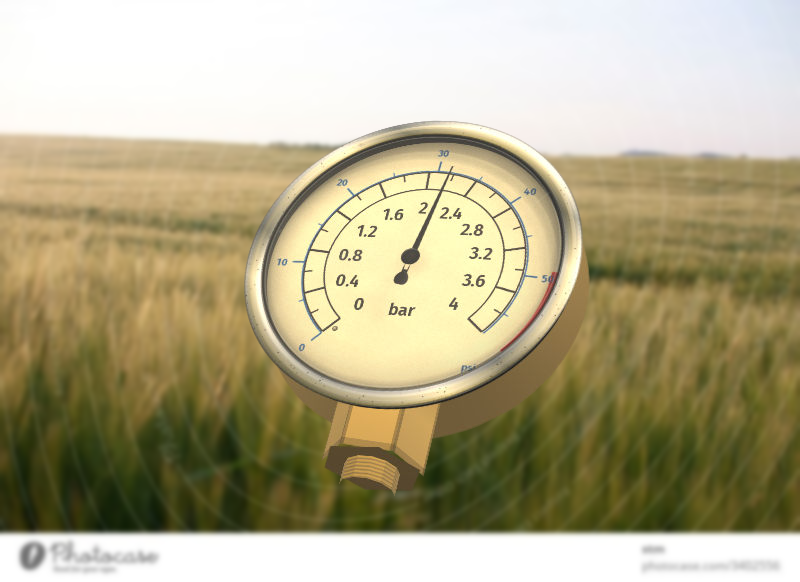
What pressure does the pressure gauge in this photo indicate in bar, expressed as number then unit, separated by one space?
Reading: 2.2 bar
